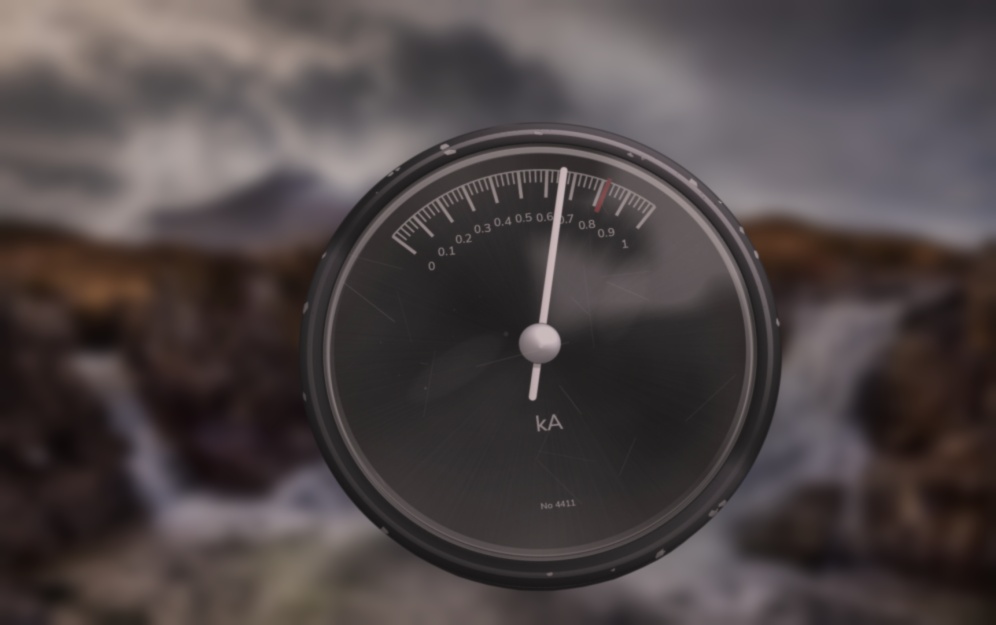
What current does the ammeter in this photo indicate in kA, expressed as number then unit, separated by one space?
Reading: 0.66 kA
